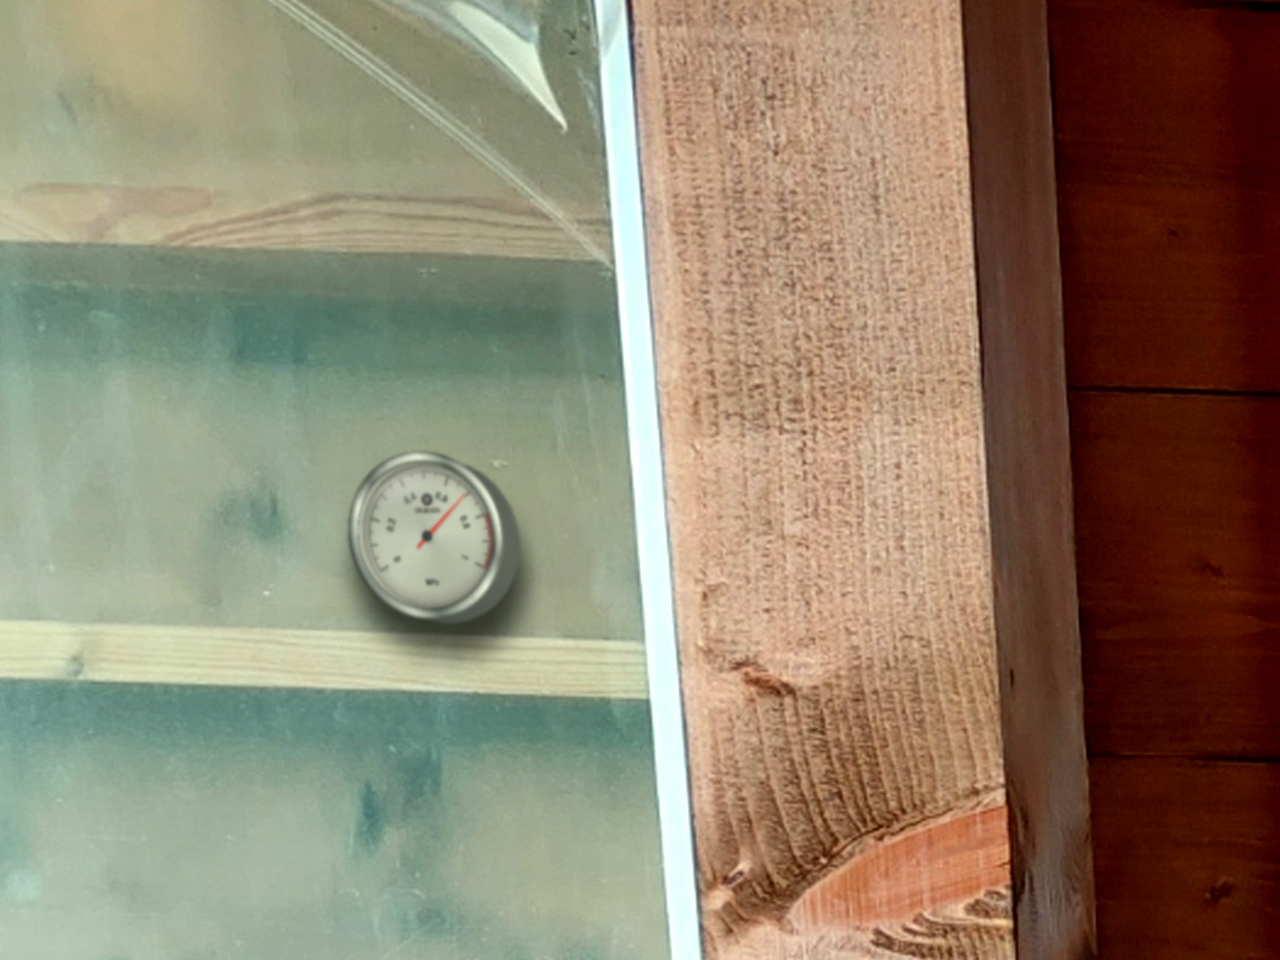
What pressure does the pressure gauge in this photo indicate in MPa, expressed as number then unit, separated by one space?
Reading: 0.7 MPa
